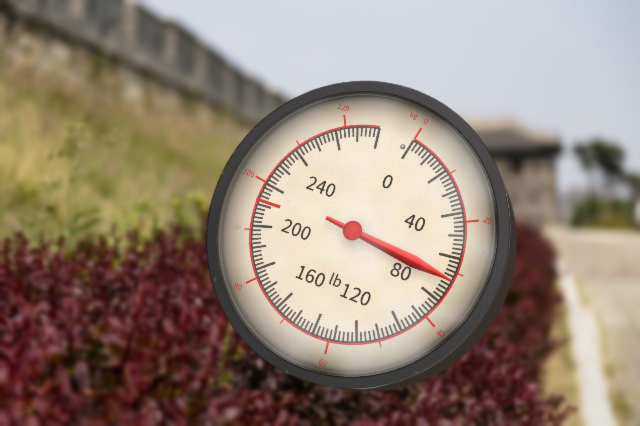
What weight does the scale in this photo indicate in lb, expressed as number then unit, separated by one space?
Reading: 70 lb
